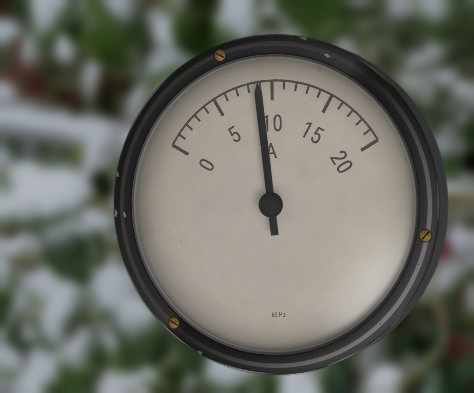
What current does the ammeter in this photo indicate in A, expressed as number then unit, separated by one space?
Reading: 9 A
